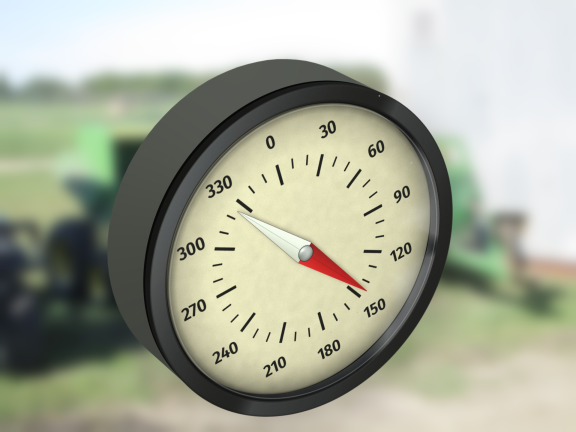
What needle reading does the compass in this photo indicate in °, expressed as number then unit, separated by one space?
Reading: 145 °
